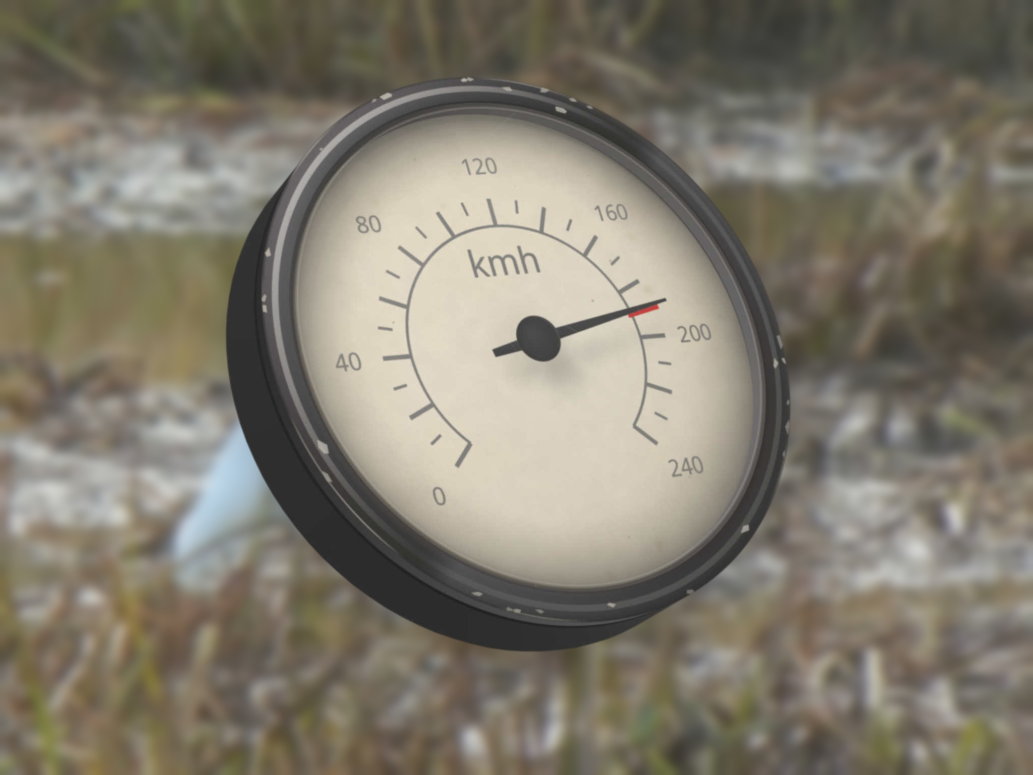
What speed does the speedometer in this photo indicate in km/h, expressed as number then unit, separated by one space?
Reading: 190 km/h
